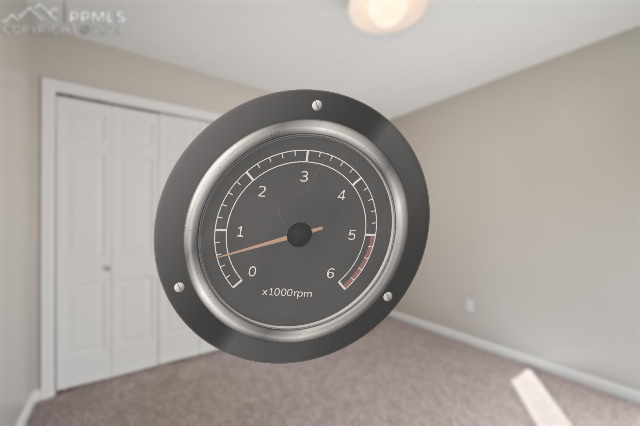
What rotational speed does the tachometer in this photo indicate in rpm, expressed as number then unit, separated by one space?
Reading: 600 rpm
